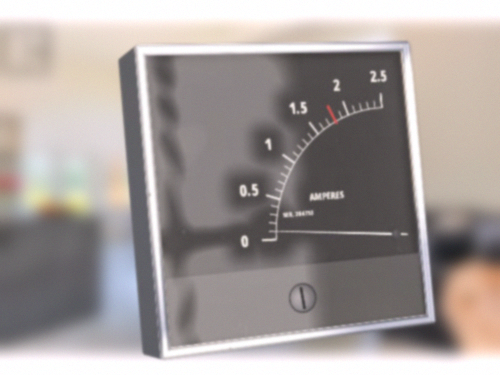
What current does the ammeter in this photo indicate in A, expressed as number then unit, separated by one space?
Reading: 0.1 A
